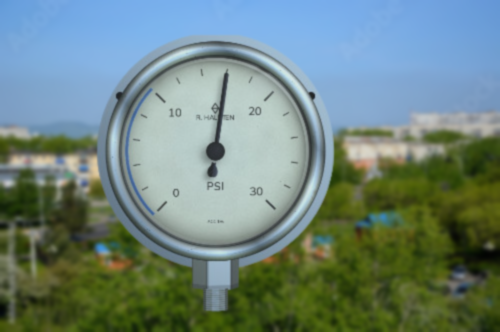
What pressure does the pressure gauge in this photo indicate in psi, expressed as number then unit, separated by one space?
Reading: 16 psi
